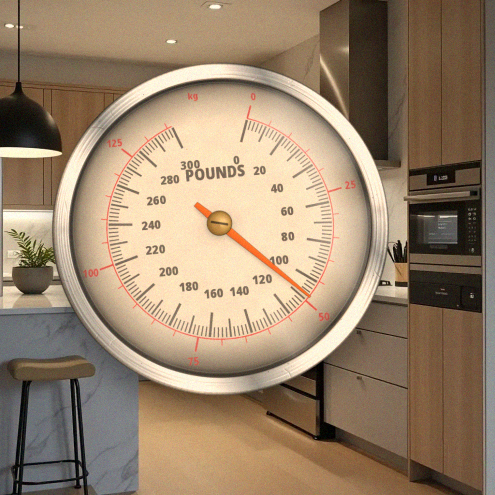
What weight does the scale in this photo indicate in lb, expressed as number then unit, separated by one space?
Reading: 108 lb
